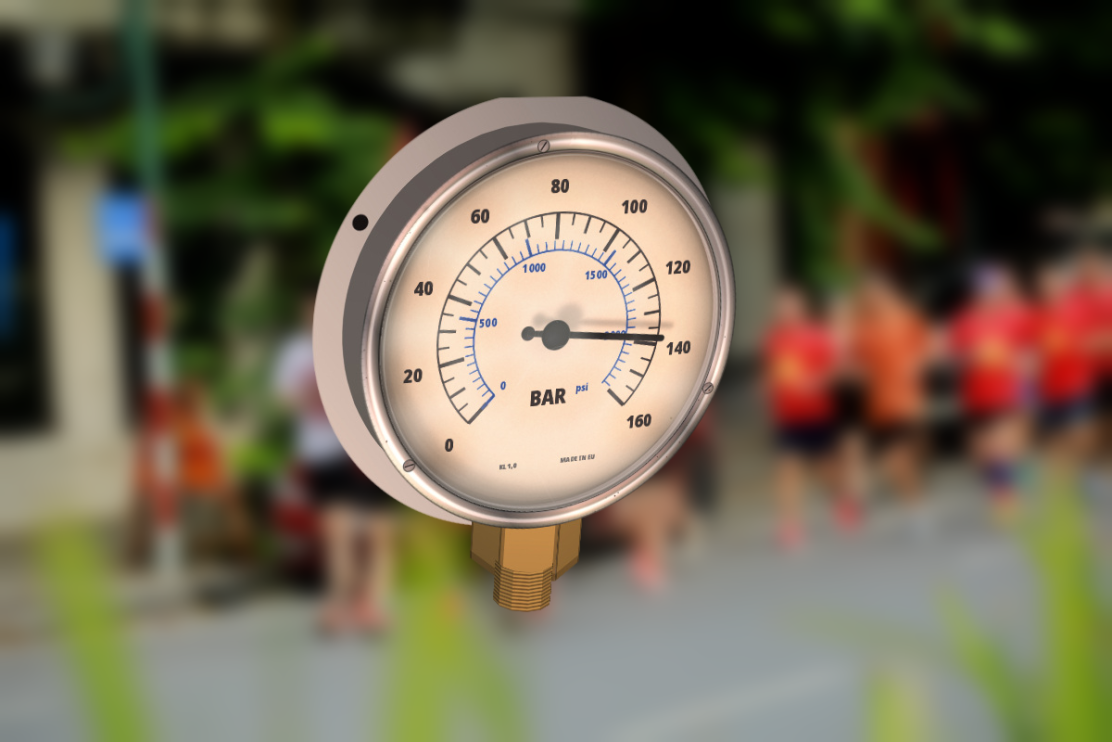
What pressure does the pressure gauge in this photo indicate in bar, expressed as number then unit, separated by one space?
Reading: 137.5 bar
